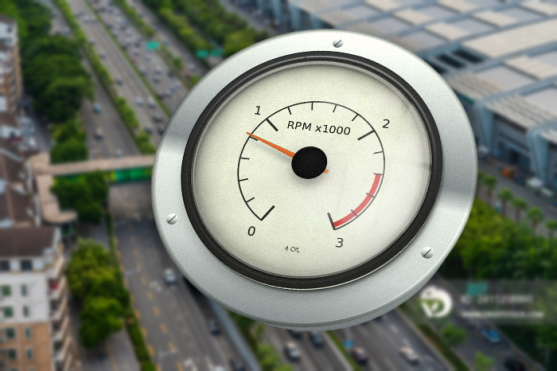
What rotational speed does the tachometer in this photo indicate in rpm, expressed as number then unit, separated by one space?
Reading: 800 rpm
